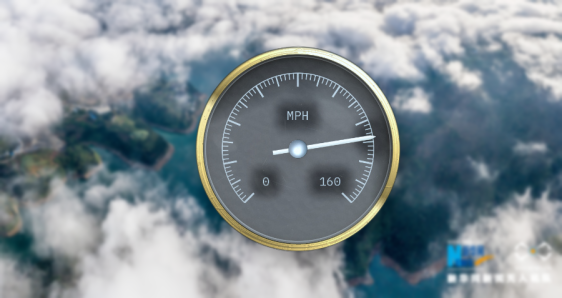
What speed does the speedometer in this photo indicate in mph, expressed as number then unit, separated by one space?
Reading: 128 mph
